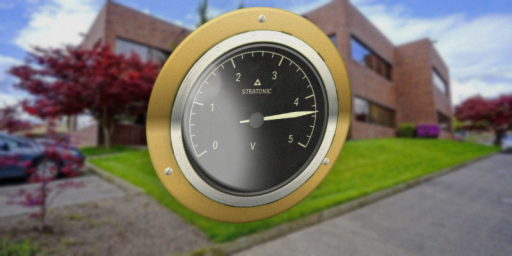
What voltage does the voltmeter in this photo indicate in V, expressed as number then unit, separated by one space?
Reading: 4.3 V
